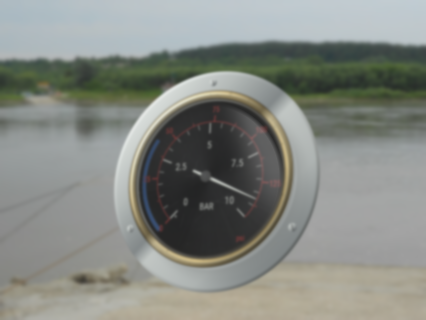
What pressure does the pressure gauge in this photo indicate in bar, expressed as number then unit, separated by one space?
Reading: 9.25 bar
